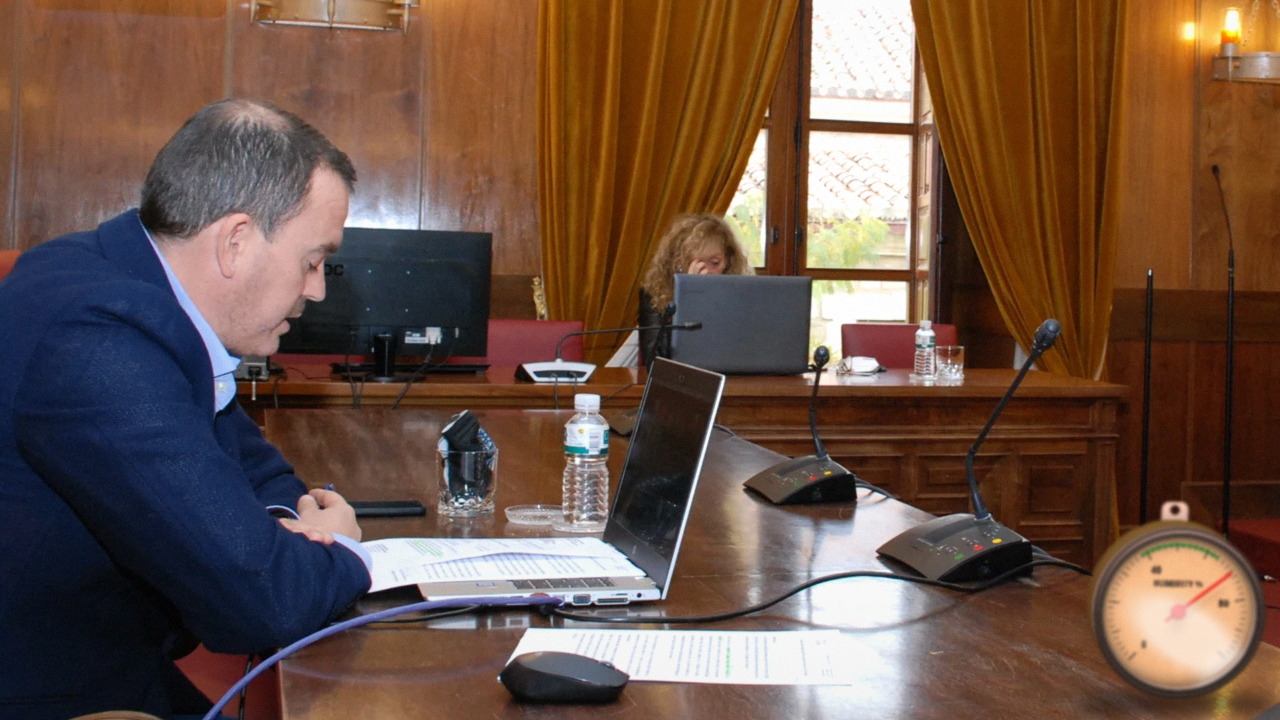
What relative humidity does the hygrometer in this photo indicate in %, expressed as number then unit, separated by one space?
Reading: 70 %
